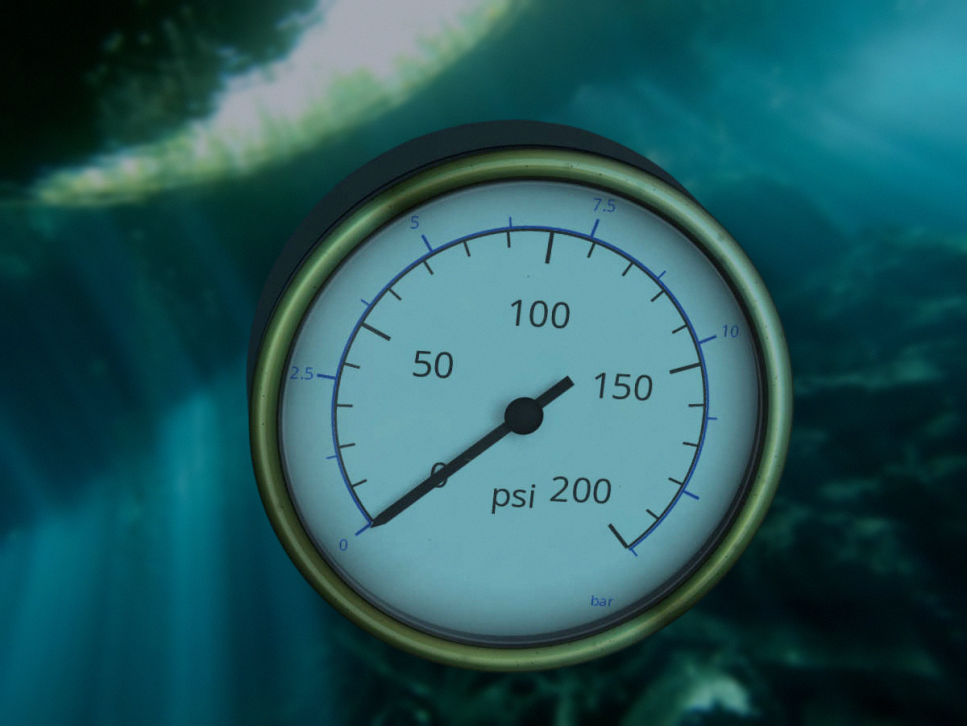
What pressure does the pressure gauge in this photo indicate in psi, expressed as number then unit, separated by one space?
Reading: 0 psi
